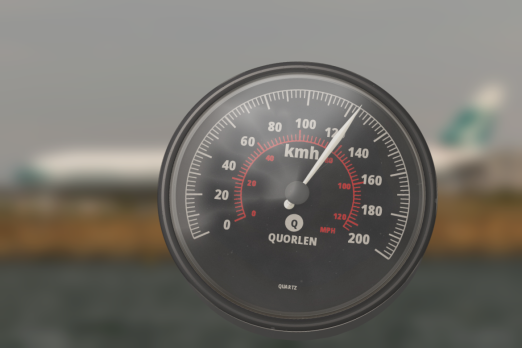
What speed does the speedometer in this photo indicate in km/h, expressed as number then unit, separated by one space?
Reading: 124 km/h
